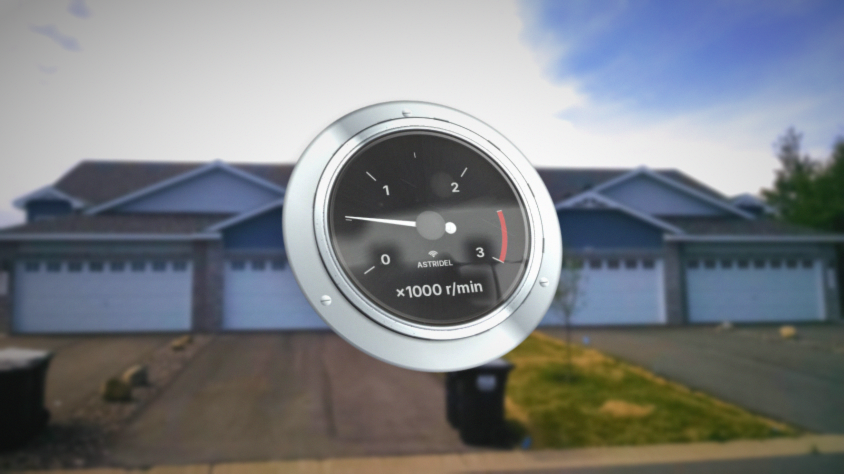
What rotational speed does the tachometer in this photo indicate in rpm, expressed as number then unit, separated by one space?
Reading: 500 rpm
